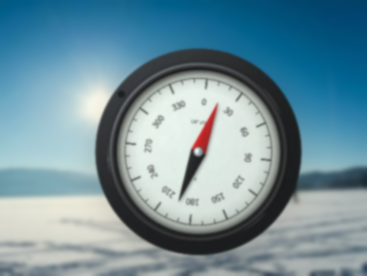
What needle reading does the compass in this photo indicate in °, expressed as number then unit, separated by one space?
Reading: 15 °
